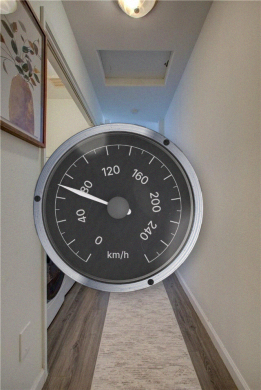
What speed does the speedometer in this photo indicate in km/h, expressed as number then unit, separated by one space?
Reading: 70 km/h
